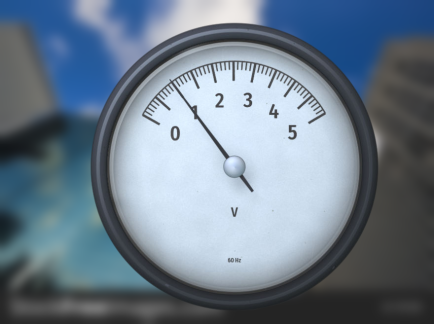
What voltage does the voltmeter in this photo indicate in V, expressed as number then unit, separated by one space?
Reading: 1 V
